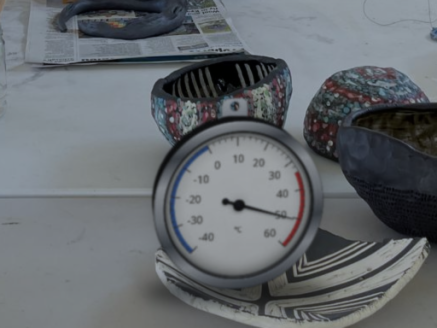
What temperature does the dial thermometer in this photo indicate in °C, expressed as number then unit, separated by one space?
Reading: 50 °C
